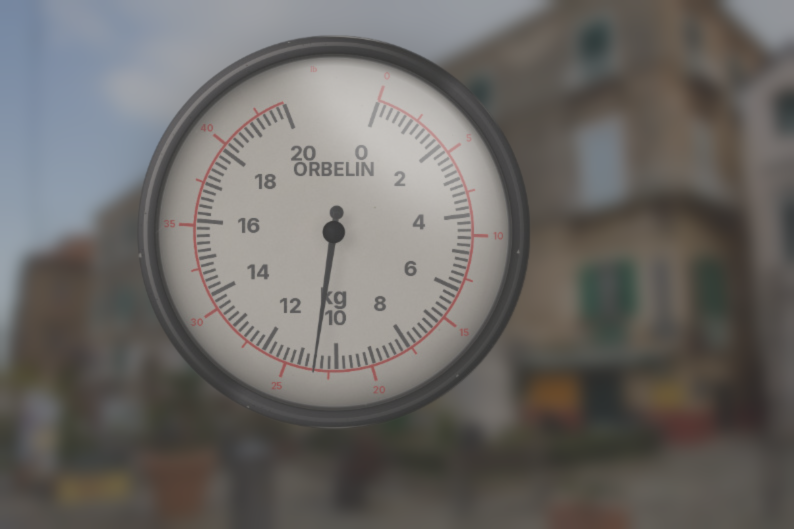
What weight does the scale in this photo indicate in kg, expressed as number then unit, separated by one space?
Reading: 10.6 kg
